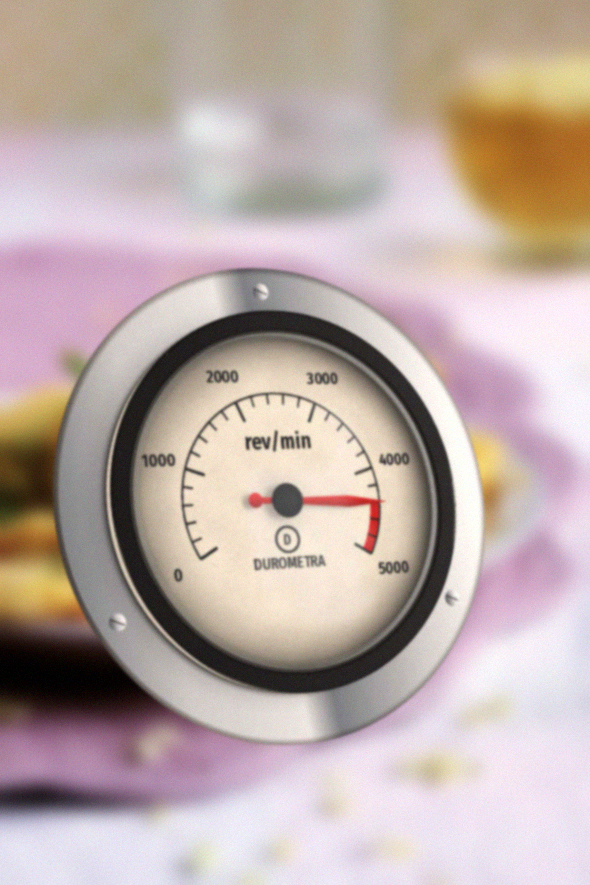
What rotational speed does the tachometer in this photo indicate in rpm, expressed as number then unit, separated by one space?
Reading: 4400 rpm
